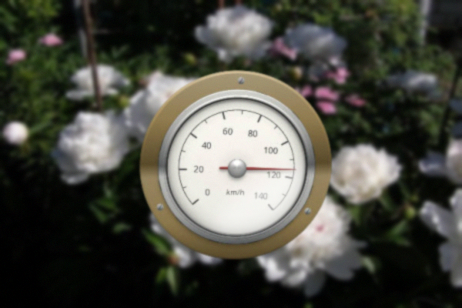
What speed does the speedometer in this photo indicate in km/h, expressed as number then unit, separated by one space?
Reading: 115 km/h
